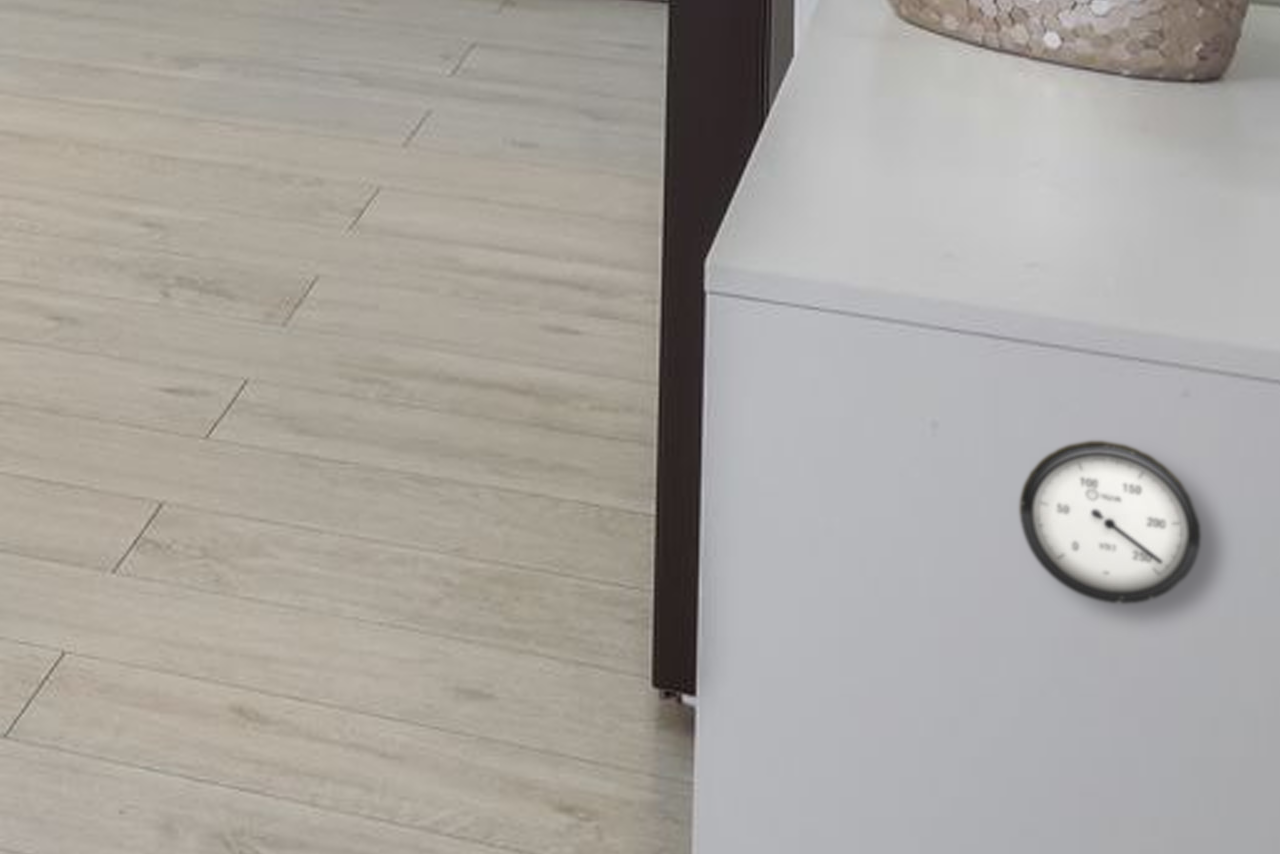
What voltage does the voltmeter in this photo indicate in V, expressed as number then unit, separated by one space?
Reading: 240 V
